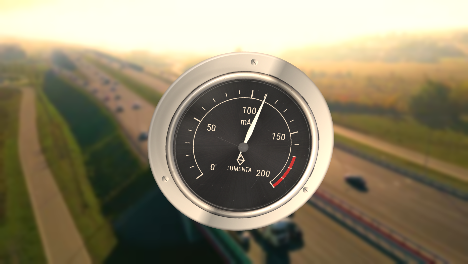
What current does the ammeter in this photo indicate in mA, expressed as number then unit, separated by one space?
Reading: 110 mA
